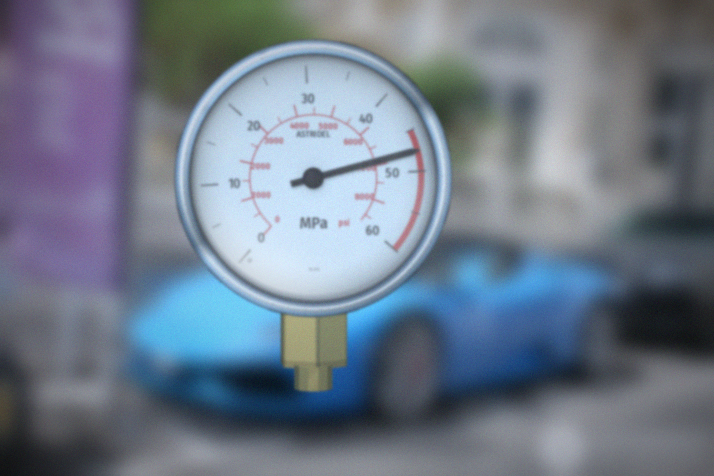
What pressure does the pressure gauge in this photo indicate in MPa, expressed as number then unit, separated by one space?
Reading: 47.5 MPa
